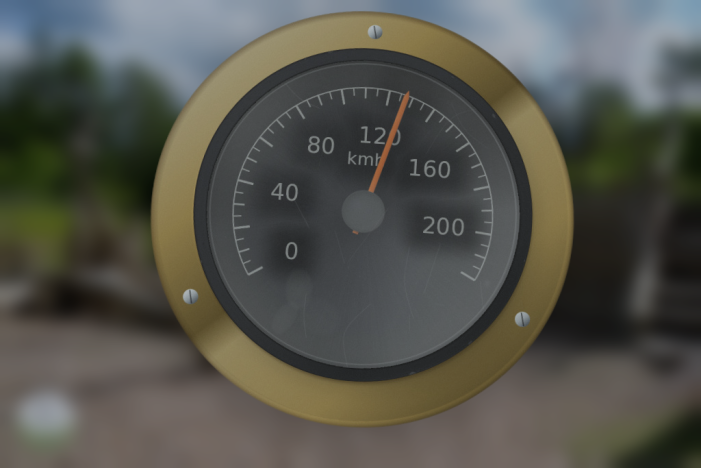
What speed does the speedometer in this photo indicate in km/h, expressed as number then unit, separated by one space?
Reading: 127.5 km/h
